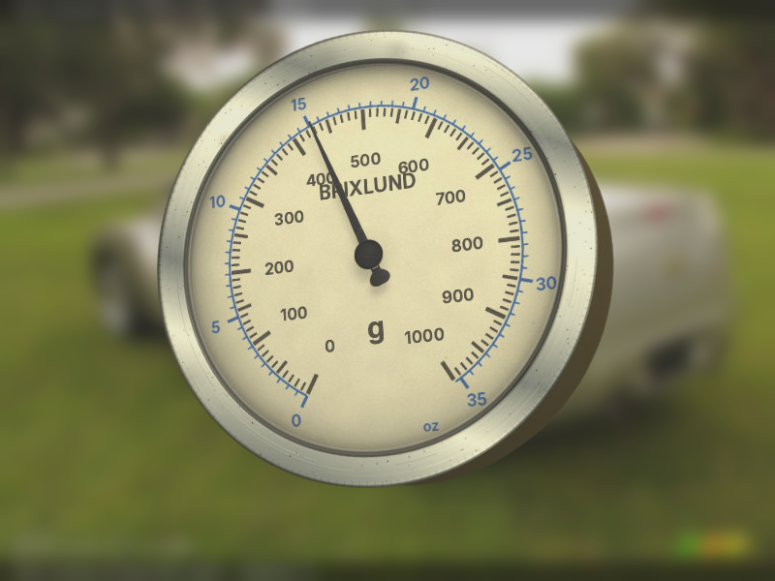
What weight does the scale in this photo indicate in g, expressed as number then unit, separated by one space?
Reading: 430 g
